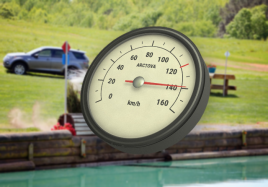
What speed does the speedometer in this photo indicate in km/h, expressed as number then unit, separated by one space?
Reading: 140 km/h
